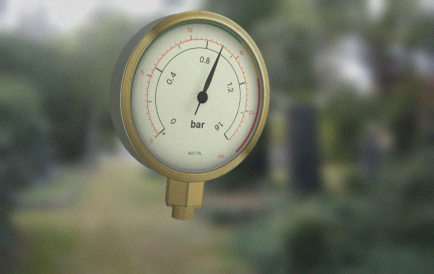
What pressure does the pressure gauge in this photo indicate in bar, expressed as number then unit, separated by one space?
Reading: 0.9 bar
